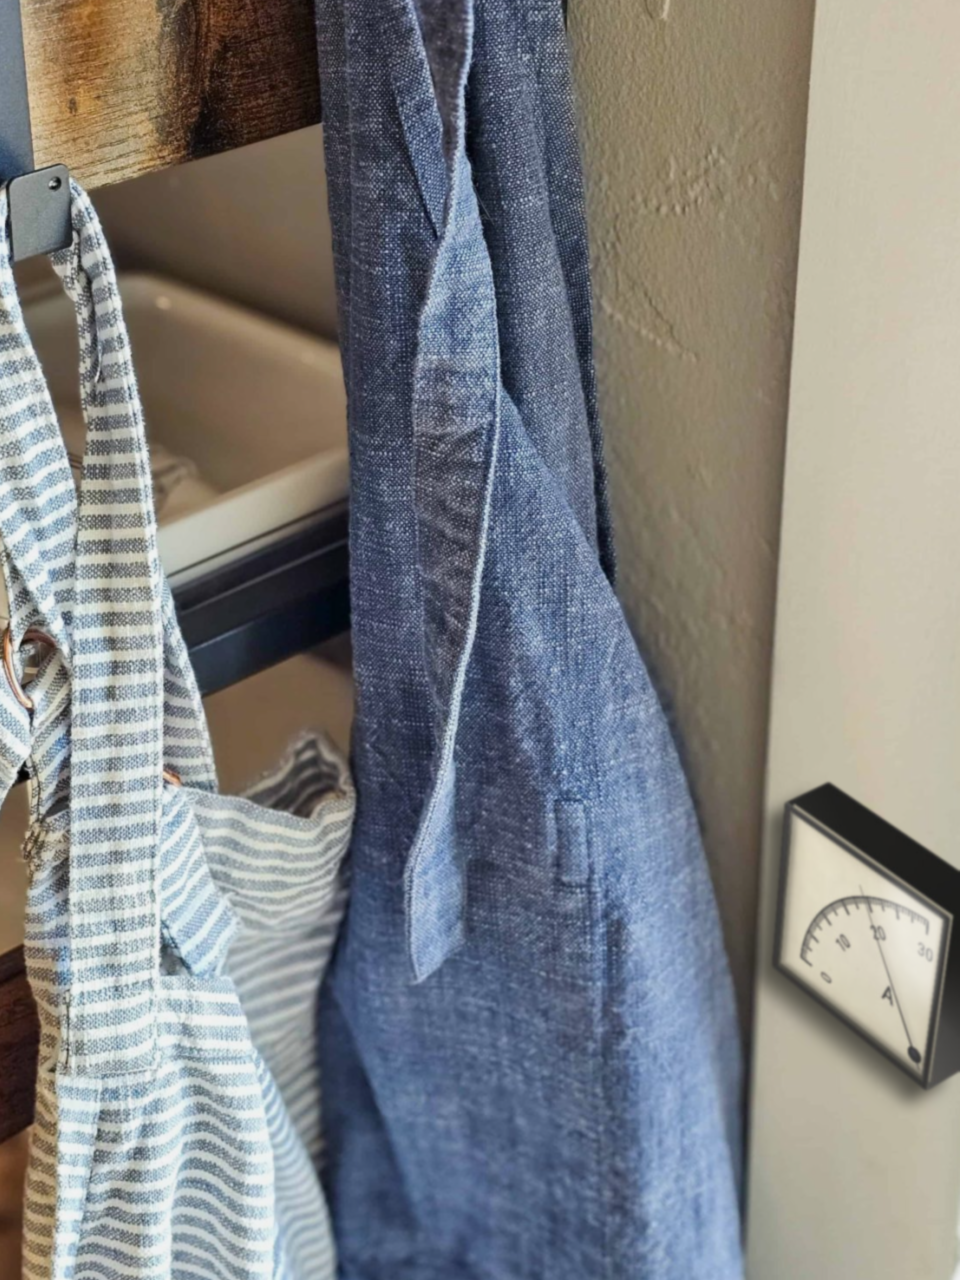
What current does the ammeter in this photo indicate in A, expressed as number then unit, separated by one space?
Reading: 20 A
